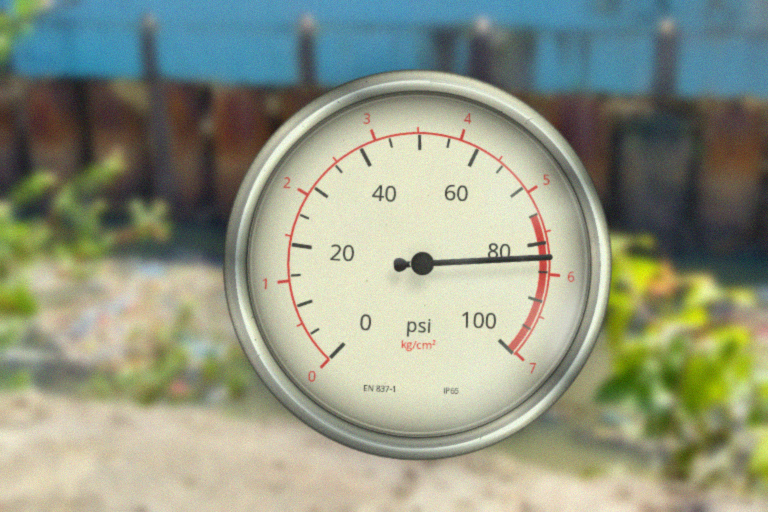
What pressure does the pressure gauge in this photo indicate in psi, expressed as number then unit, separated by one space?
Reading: 82.5 psi
